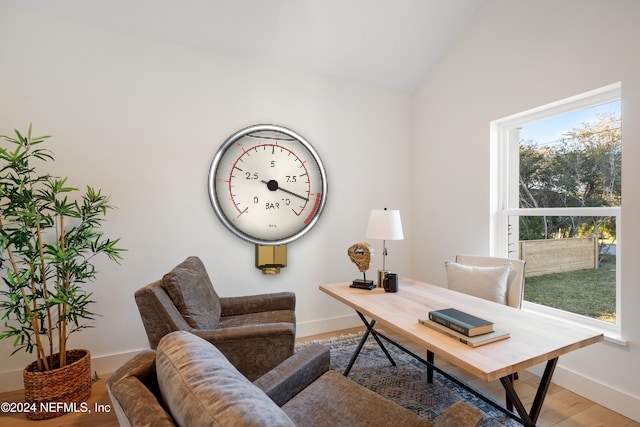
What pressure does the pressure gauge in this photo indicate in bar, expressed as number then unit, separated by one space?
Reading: 9 bar
